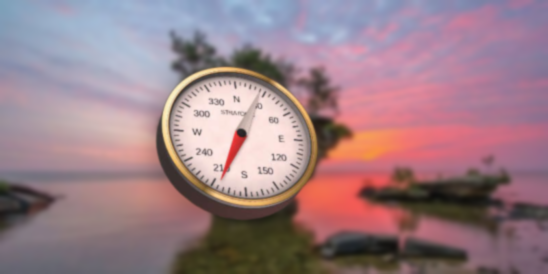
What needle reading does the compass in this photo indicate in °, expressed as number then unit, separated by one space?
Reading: 205 °
